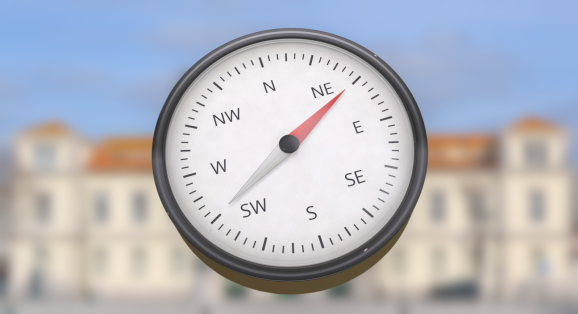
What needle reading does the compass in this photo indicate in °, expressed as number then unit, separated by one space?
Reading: 60 °
